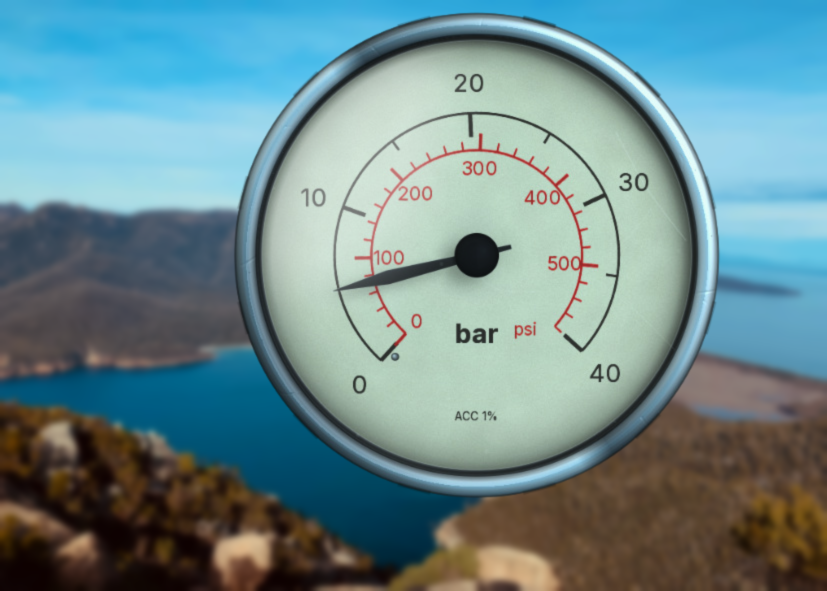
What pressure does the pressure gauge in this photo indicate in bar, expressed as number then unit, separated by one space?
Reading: 5 bar
